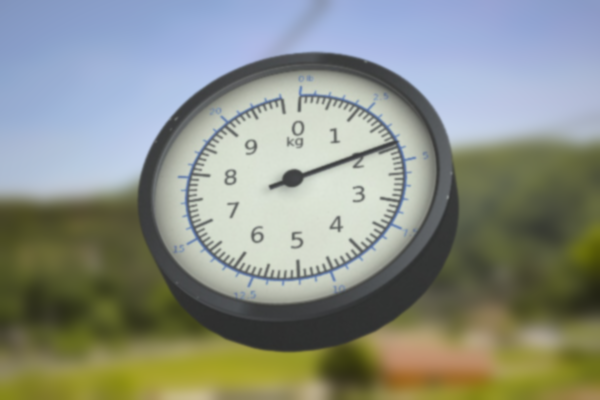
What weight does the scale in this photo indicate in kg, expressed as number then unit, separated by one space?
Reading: 2 kg
